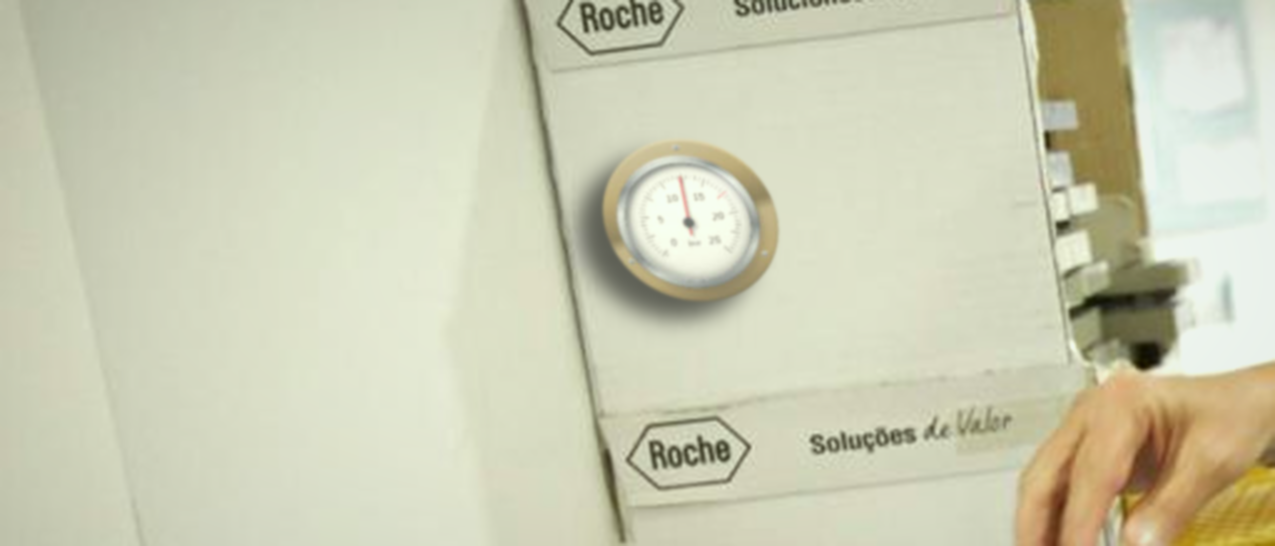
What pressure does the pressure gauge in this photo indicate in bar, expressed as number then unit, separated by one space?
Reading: 12.5 bar
